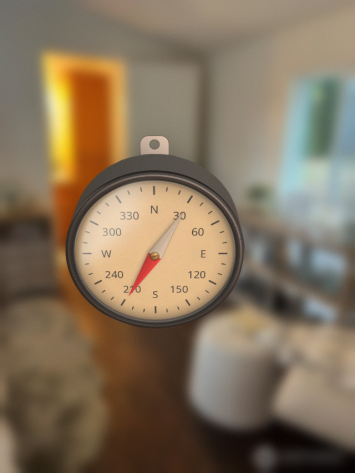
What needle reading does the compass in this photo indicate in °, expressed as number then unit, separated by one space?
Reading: 210 °
